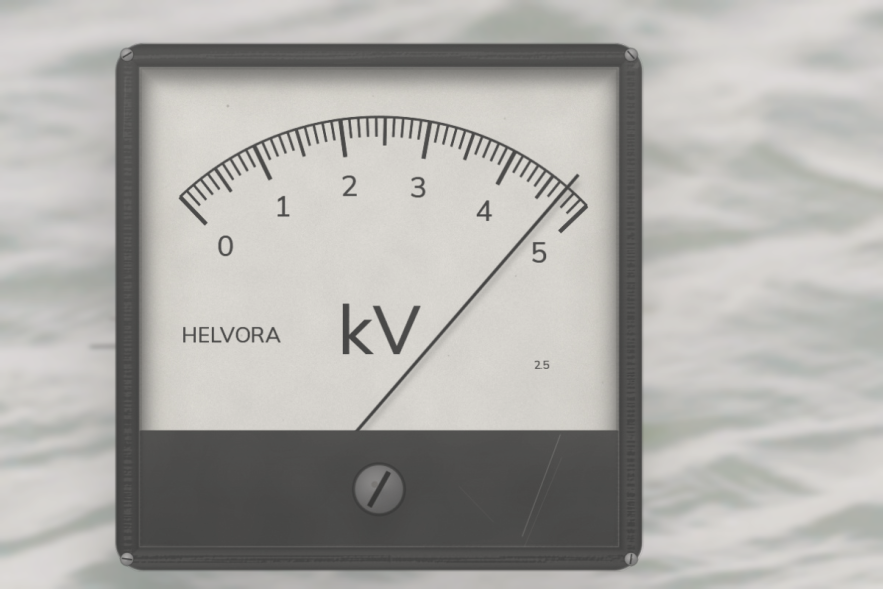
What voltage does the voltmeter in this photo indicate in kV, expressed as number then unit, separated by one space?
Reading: 4.7 kV
